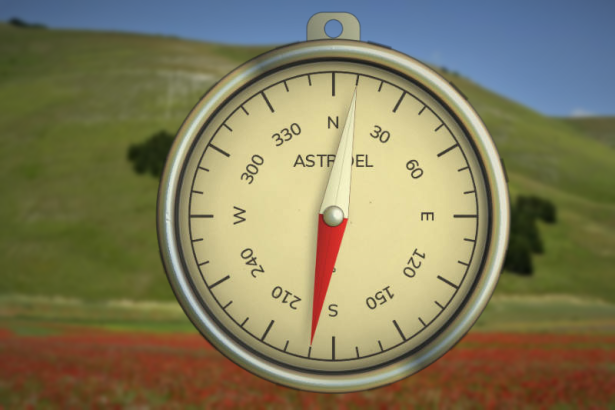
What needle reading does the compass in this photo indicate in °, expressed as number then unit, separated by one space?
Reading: 190 °
